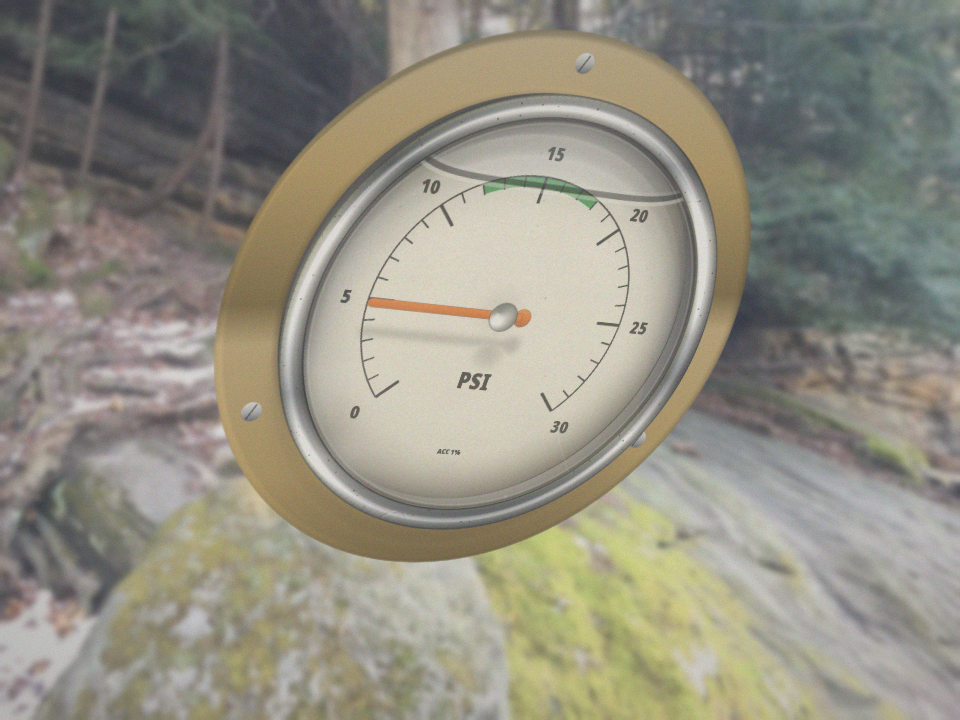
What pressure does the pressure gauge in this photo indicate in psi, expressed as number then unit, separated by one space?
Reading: 5 psi
